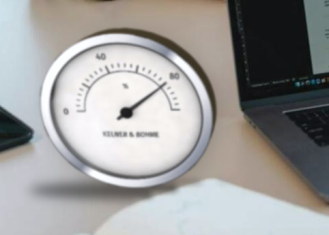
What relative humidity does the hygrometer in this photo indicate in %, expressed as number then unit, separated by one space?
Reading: 80 %
